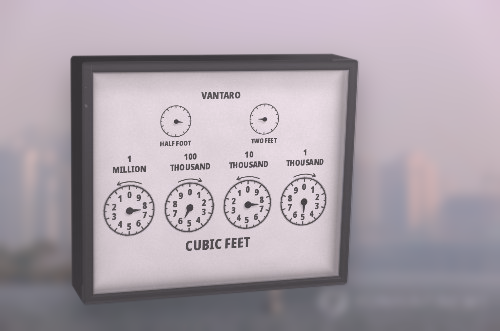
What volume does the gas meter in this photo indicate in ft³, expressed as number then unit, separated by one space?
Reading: 757500 ft³
